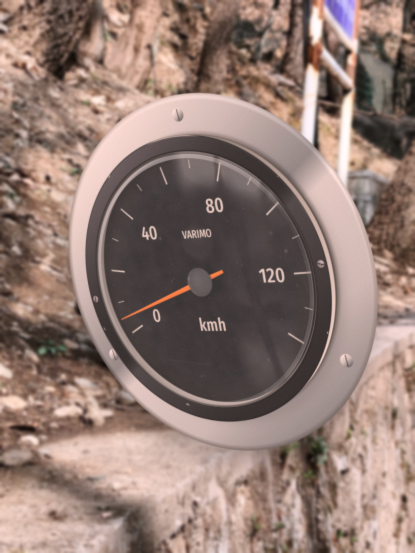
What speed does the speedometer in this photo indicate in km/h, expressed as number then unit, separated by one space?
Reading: 5 km/h
